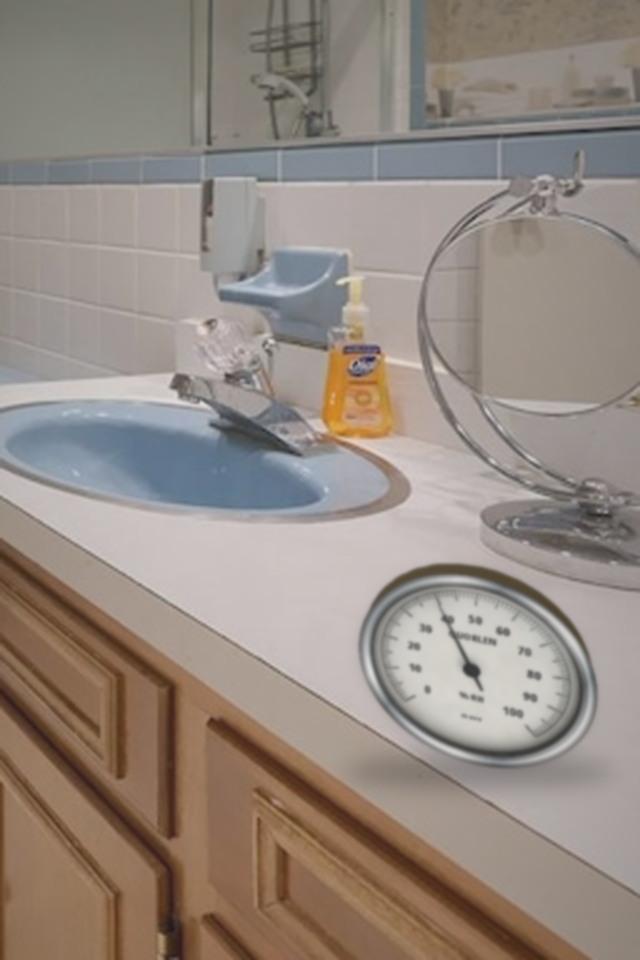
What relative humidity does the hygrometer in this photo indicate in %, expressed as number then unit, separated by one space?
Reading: 40 %
